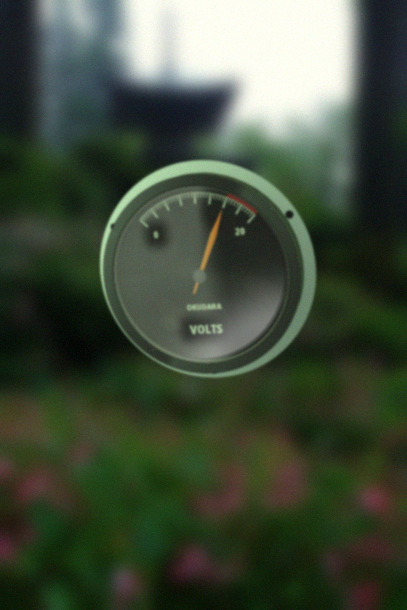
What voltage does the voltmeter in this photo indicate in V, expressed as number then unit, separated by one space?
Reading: 15 V
